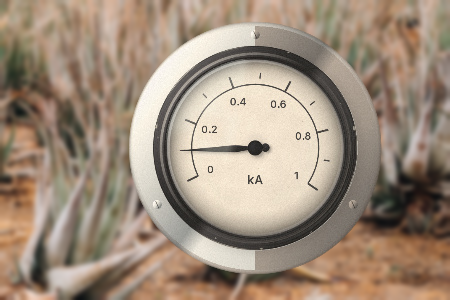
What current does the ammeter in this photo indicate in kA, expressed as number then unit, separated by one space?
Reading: 0.1 kA
